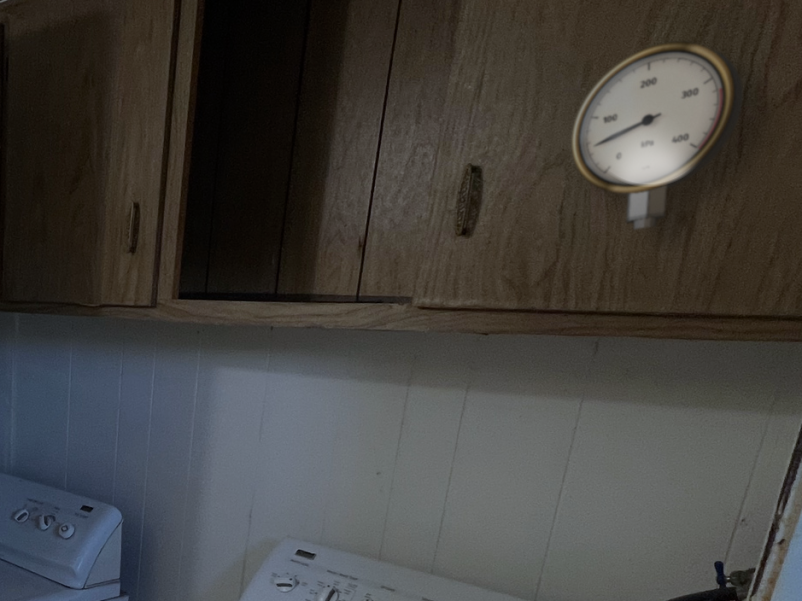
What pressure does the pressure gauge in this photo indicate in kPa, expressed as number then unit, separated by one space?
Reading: 50 kPa
